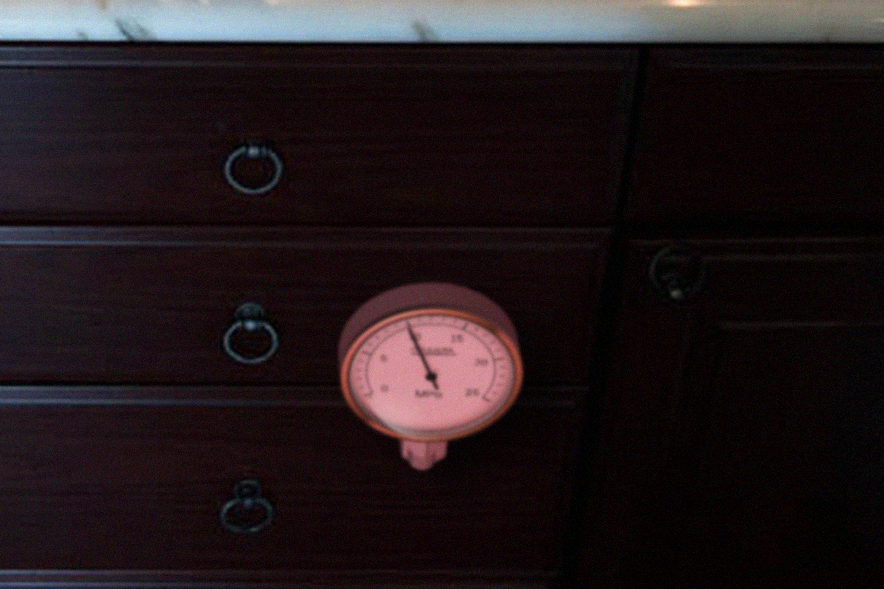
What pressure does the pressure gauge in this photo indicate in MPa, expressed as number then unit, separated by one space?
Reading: 10 MPa
